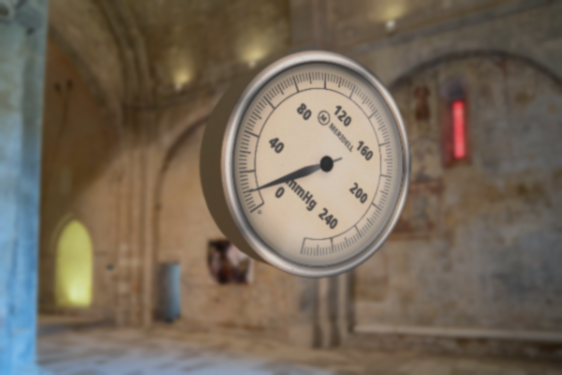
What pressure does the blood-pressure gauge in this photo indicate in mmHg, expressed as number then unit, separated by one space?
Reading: 10 mmHg
